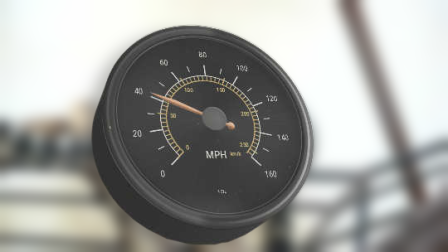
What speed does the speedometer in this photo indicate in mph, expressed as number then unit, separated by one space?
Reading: 40 mph
